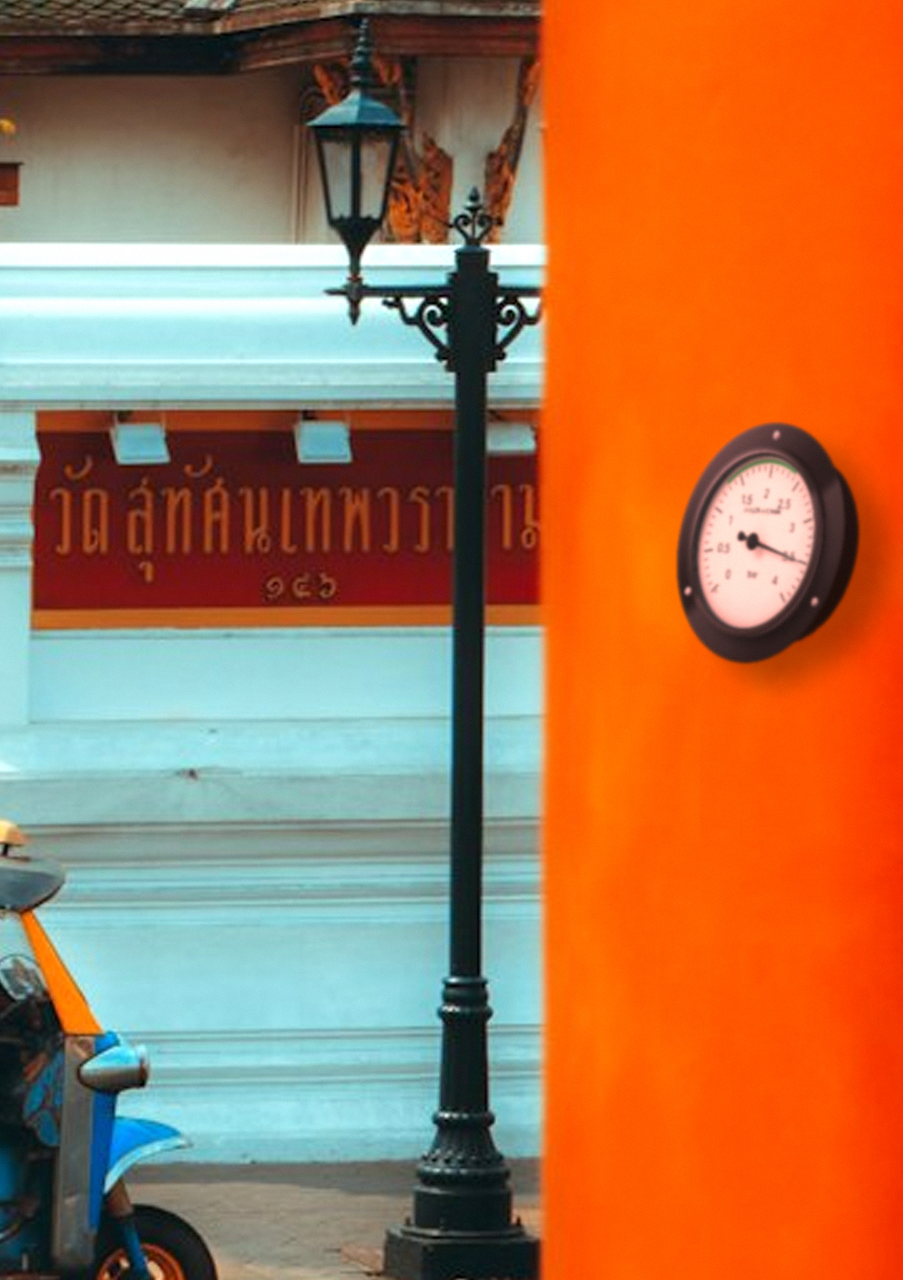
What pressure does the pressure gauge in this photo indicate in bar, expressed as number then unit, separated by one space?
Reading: 3.5 bar
